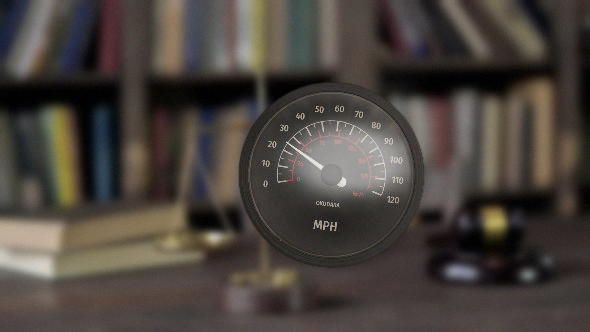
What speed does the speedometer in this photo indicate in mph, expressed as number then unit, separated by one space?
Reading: 25 mph
